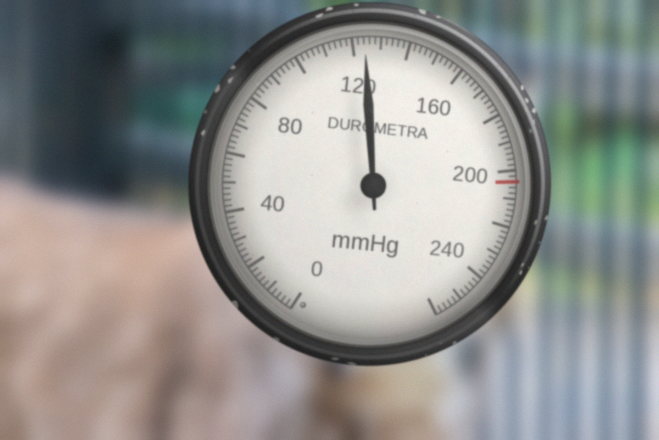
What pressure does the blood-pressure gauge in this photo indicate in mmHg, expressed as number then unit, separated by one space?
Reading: 124 mmHg
